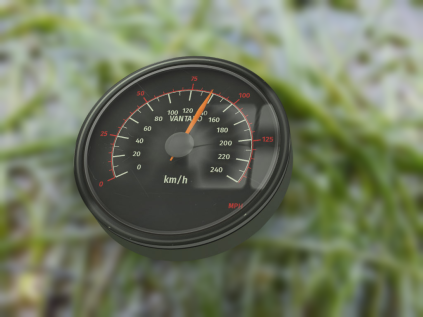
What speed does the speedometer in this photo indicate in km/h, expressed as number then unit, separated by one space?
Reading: 140 km/h
